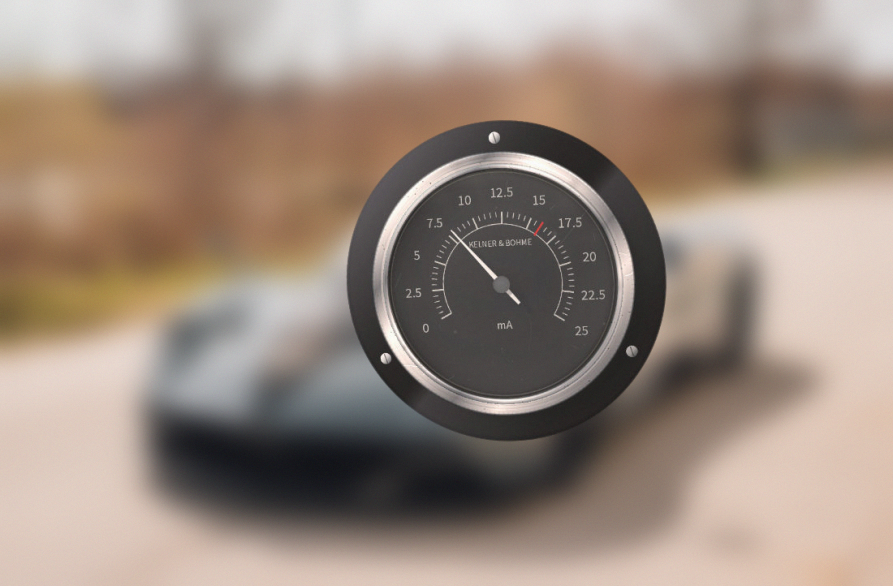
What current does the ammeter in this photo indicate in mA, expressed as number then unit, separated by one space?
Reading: 8 mA
